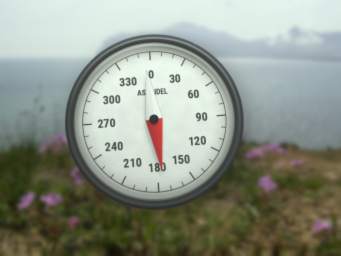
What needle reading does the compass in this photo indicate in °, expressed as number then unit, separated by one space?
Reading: 175 °
